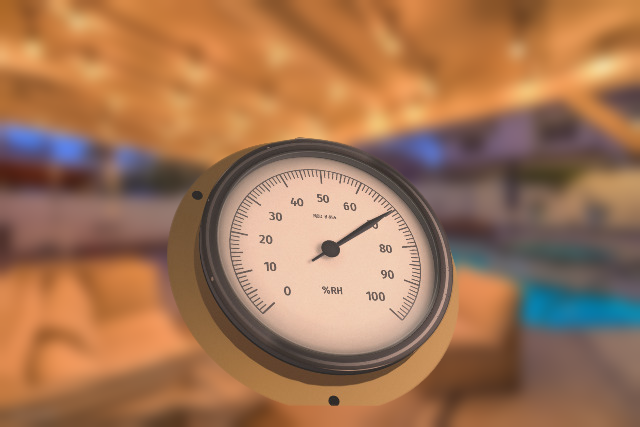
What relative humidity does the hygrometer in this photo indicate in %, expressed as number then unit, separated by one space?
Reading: 70 %
